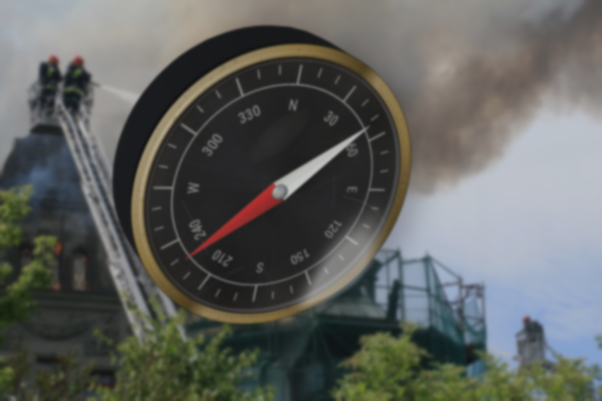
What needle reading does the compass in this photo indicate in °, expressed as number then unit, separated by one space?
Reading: 230 °
